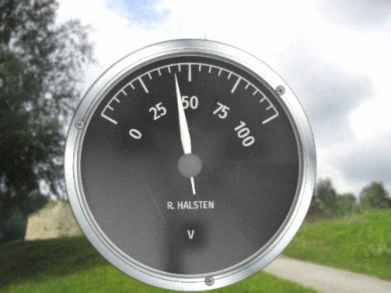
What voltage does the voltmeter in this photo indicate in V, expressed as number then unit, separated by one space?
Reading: 42.5 V
